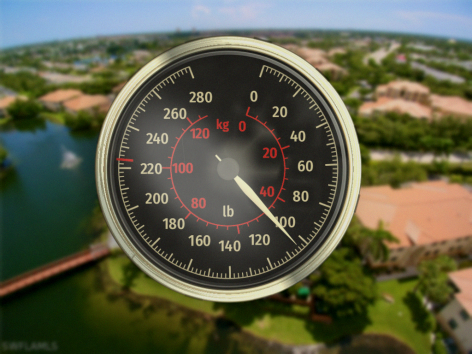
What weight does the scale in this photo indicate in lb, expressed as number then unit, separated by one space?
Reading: 104 lb
